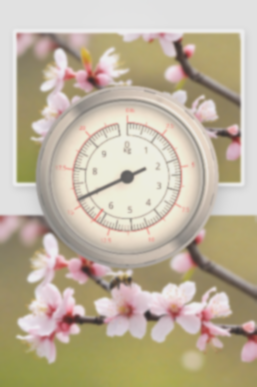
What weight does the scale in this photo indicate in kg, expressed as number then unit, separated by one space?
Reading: 7 kg
